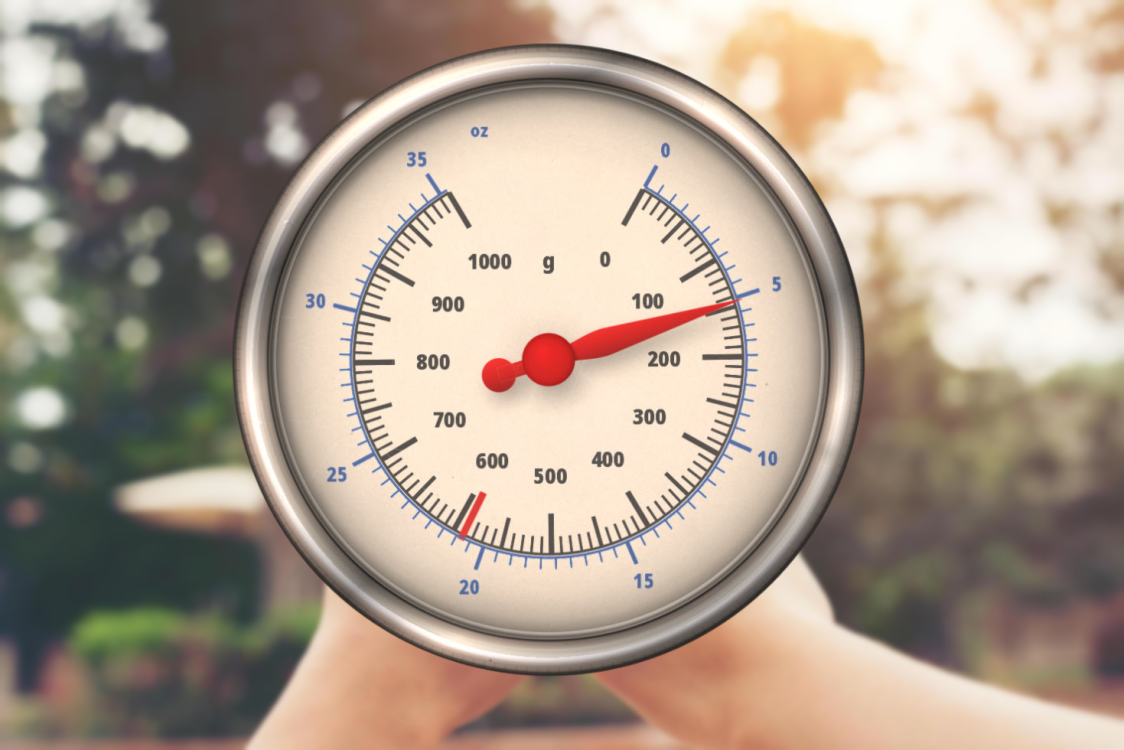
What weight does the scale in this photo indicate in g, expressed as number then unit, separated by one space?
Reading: 145 g
